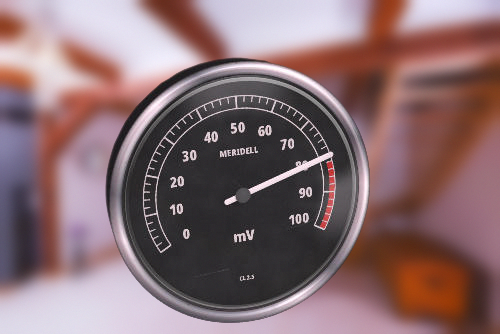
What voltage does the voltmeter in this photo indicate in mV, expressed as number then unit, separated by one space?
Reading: 80 mV
